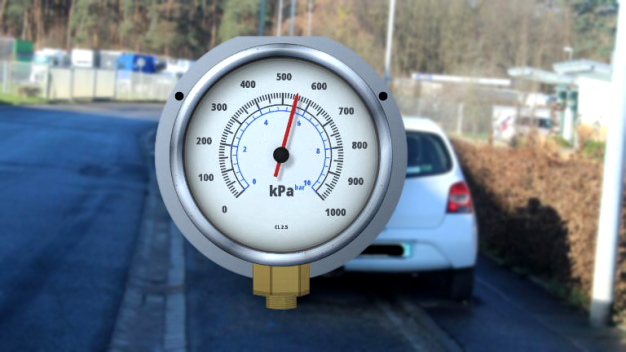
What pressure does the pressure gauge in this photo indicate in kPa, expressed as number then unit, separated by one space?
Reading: 550 kPa
